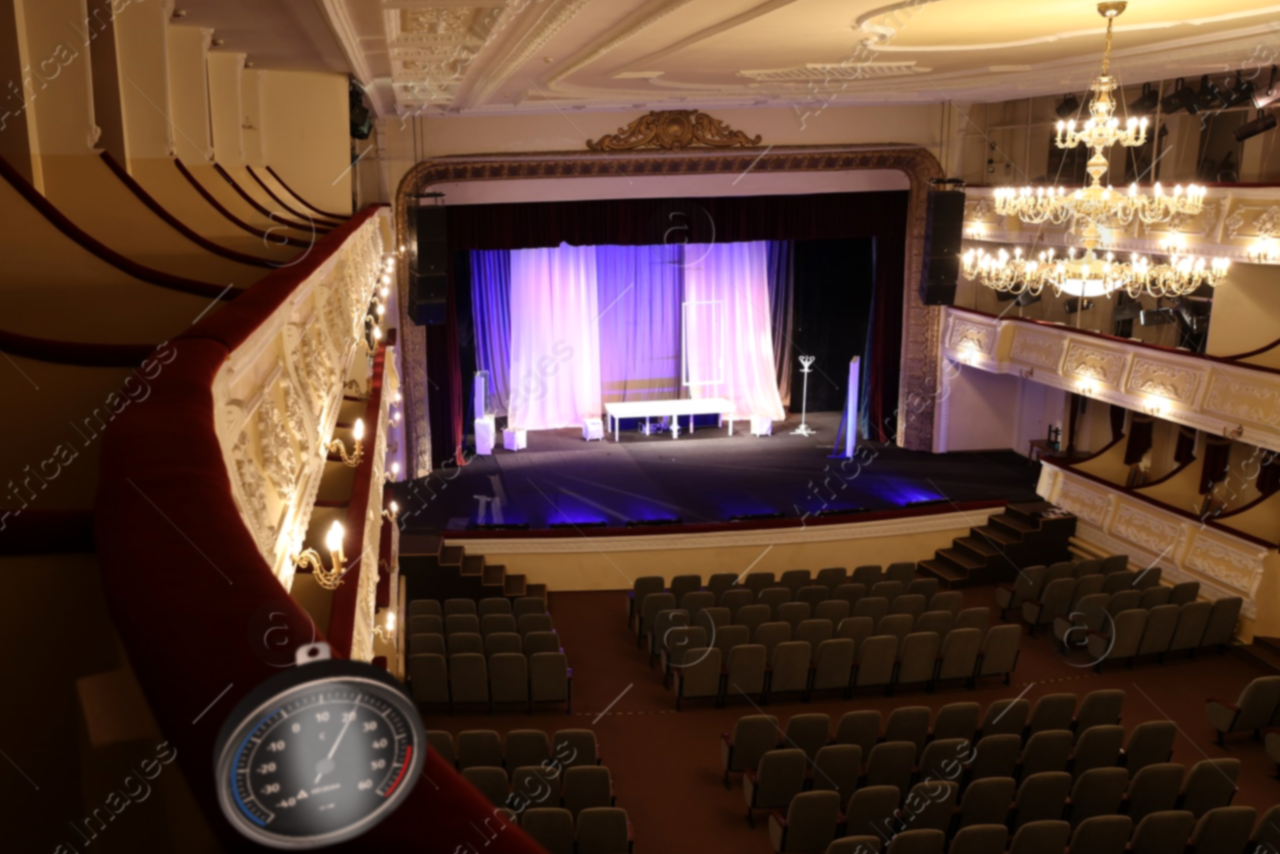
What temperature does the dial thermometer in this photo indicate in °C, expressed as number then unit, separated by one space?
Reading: 20 °C
